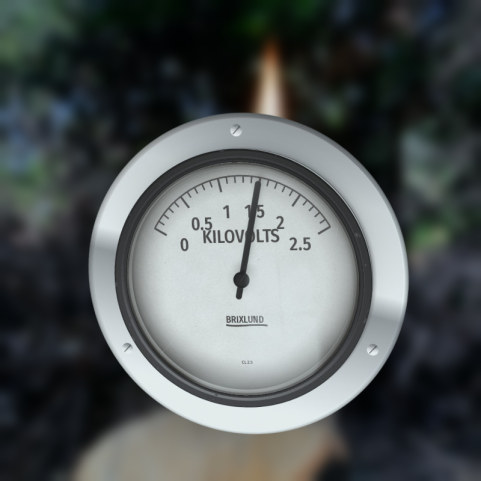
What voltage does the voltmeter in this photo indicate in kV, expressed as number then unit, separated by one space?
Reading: 1.5 kV
